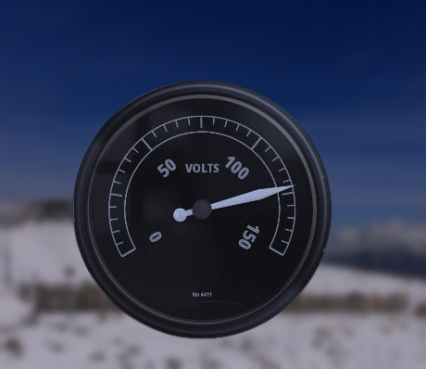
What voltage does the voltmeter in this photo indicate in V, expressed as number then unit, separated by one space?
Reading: 122.5 V
